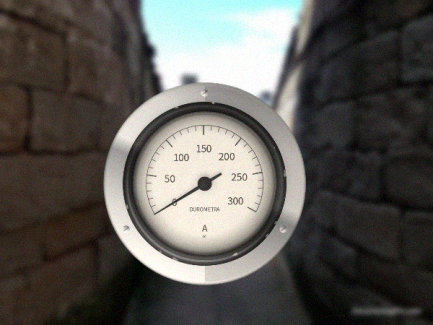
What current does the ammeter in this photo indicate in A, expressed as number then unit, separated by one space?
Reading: 0 A
